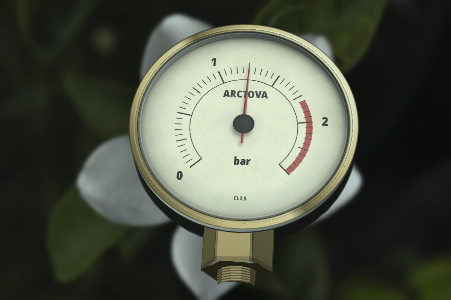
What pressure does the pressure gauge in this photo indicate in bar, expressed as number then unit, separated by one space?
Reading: 1.25 bar
